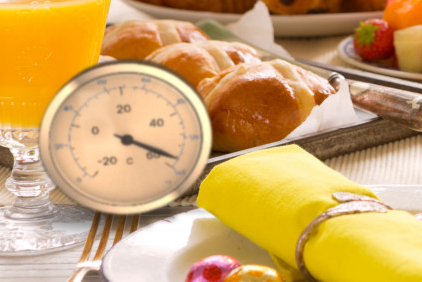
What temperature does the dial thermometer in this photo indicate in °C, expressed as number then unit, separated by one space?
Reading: 56 °C
